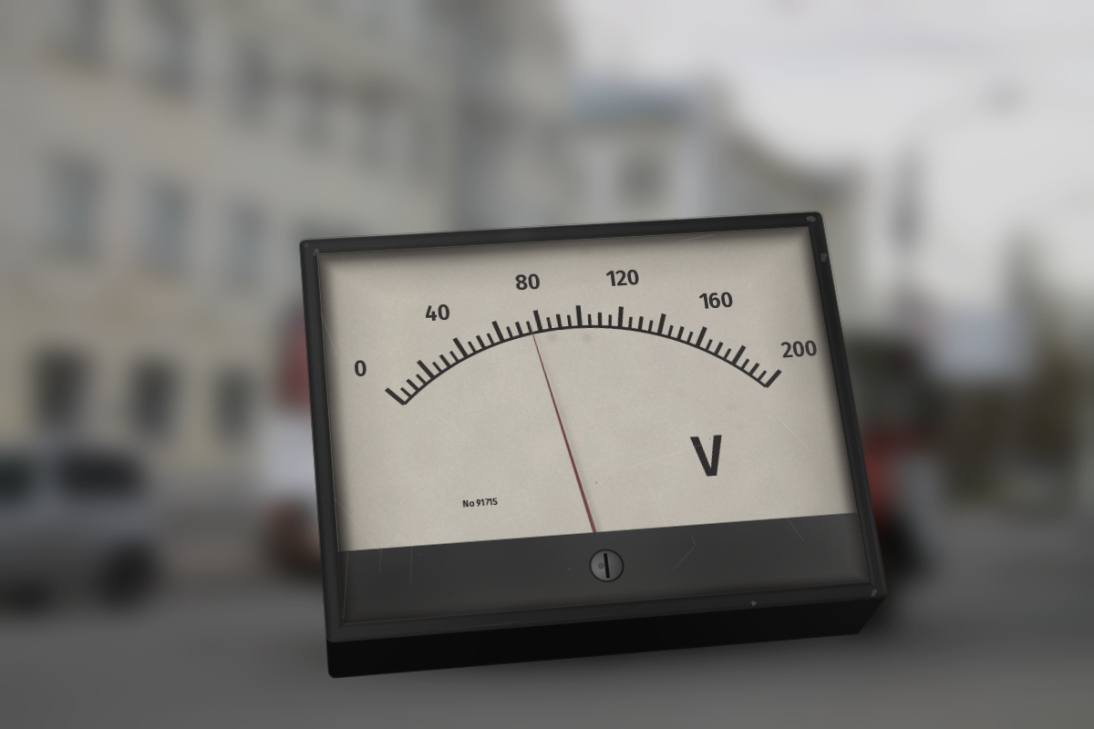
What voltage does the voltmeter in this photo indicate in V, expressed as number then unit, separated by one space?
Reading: 75 V
